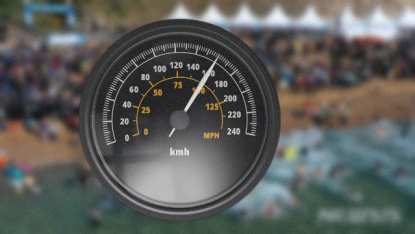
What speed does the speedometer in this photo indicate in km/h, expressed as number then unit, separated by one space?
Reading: 160 km/h
